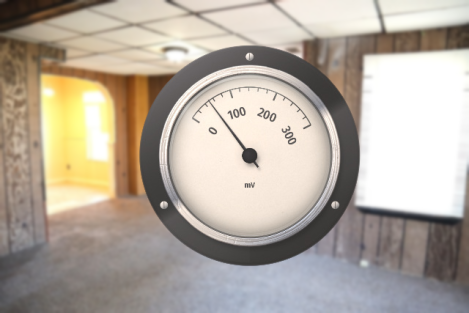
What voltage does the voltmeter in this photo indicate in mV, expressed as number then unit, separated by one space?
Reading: 50 mV
